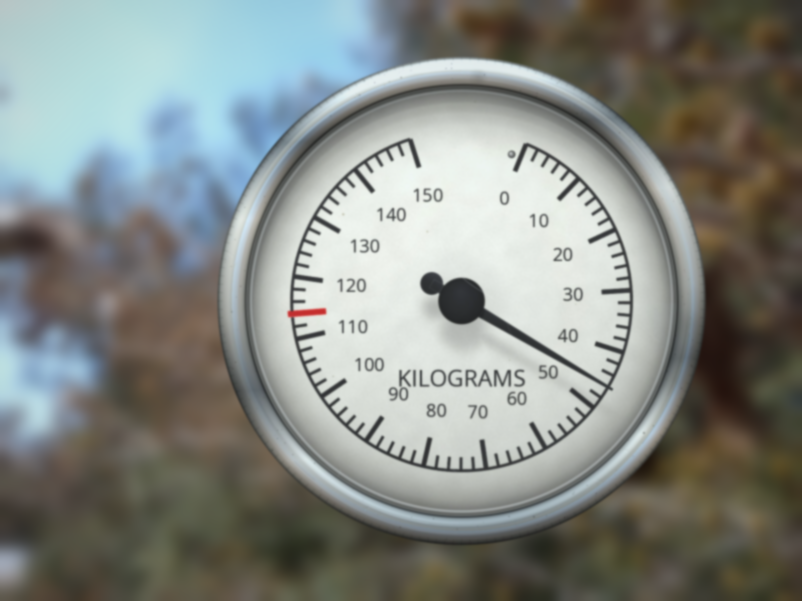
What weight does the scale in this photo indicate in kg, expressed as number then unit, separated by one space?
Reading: 46 kg
